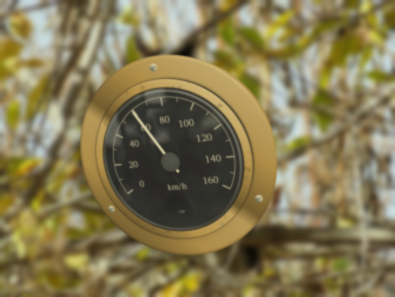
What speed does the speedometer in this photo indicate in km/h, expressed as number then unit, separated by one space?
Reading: 60 km/h
